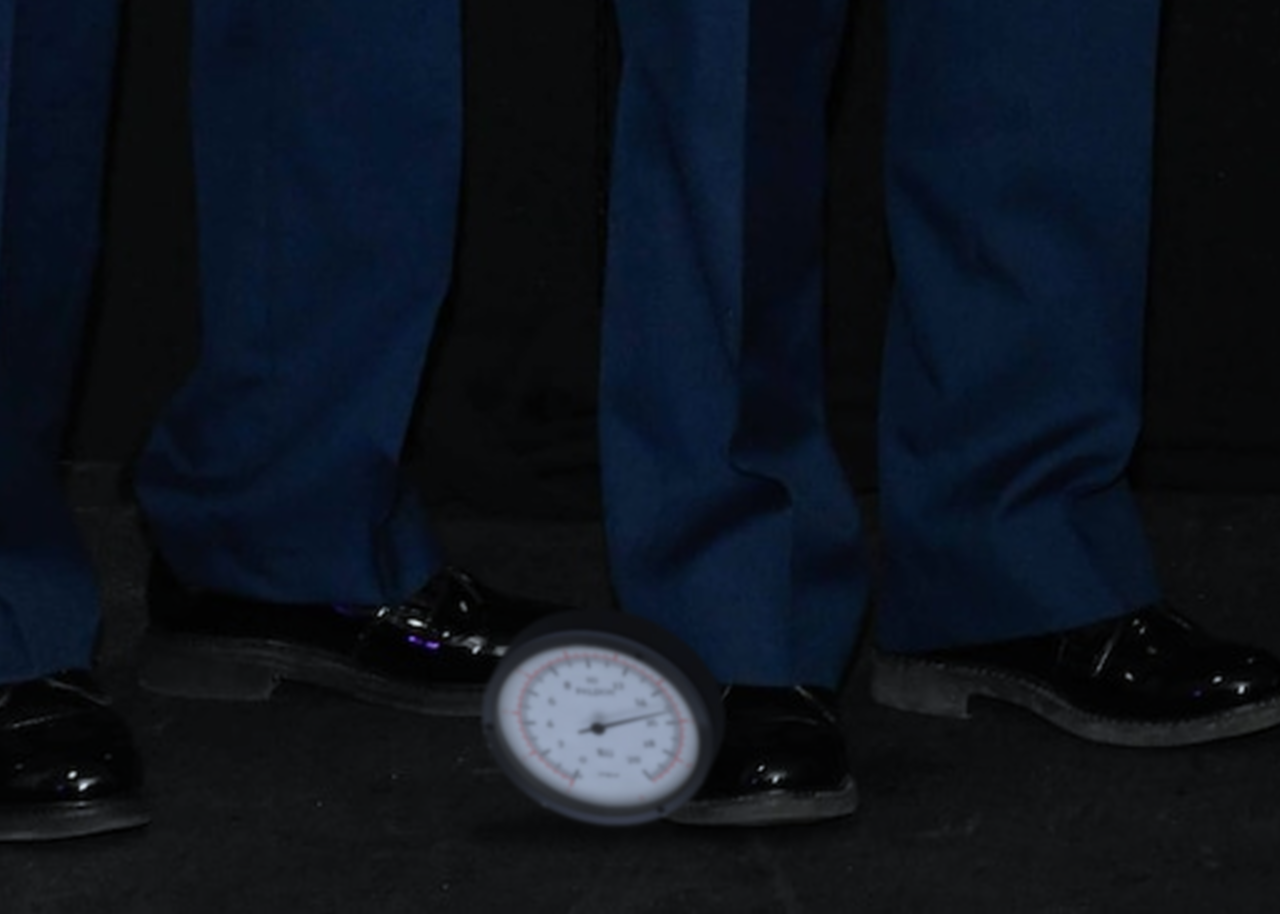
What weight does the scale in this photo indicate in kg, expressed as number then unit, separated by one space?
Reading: 15 kg
